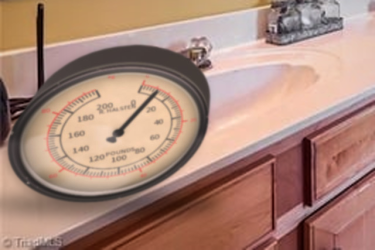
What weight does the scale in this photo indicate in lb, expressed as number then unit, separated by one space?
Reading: 10 lb
